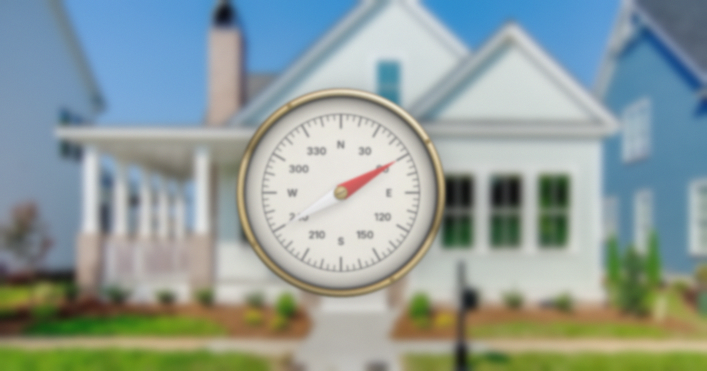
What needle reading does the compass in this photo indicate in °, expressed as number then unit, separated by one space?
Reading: 60 °
